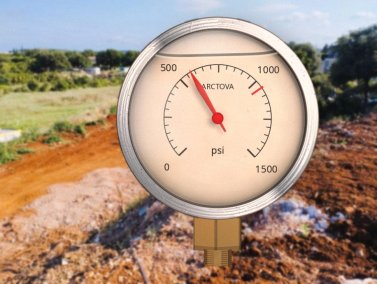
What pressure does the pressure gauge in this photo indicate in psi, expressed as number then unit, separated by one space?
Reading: 575 psi
